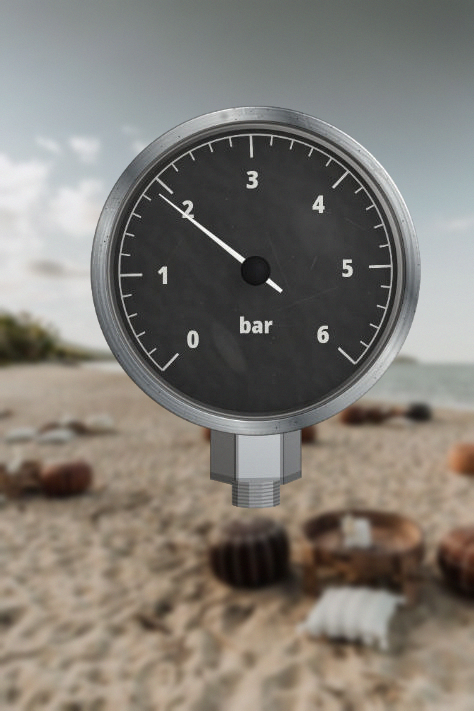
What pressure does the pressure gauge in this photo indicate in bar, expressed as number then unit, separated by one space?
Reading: 1.9 bar
